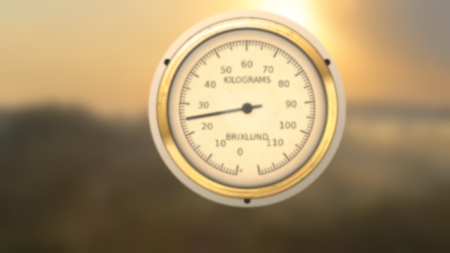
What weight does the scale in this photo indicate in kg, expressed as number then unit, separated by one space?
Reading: 25 kg
